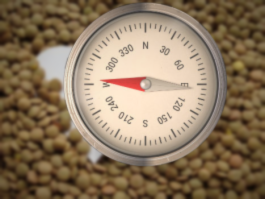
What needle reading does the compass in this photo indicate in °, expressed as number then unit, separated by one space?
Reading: 275 °
